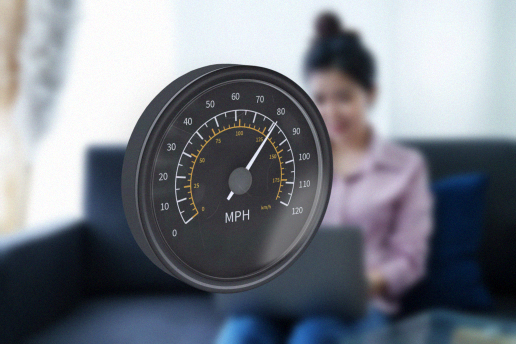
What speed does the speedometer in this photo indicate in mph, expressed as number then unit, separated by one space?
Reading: 80 mph
